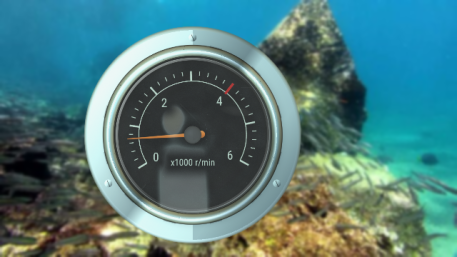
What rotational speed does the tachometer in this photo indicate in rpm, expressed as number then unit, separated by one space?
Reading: 700 rpm
